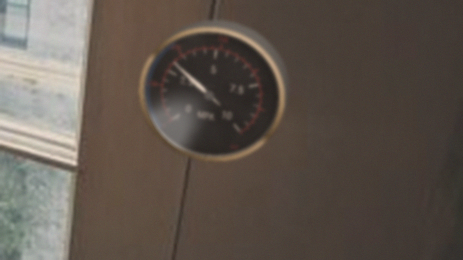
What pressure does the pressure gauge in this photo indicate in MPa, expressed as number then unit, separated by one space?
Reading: 3 MPa
